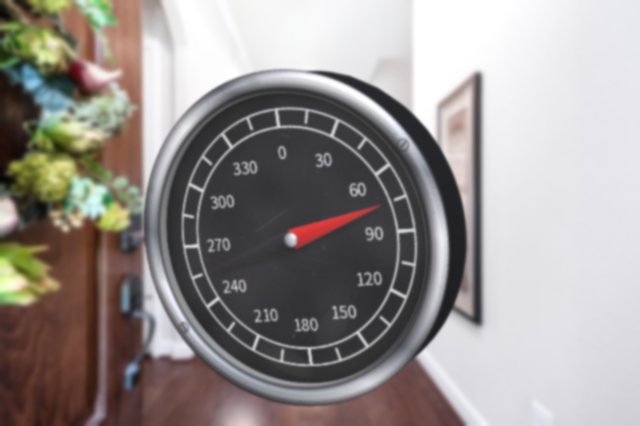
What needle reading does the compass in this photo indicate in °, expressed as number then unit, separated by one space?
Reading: 75 °
